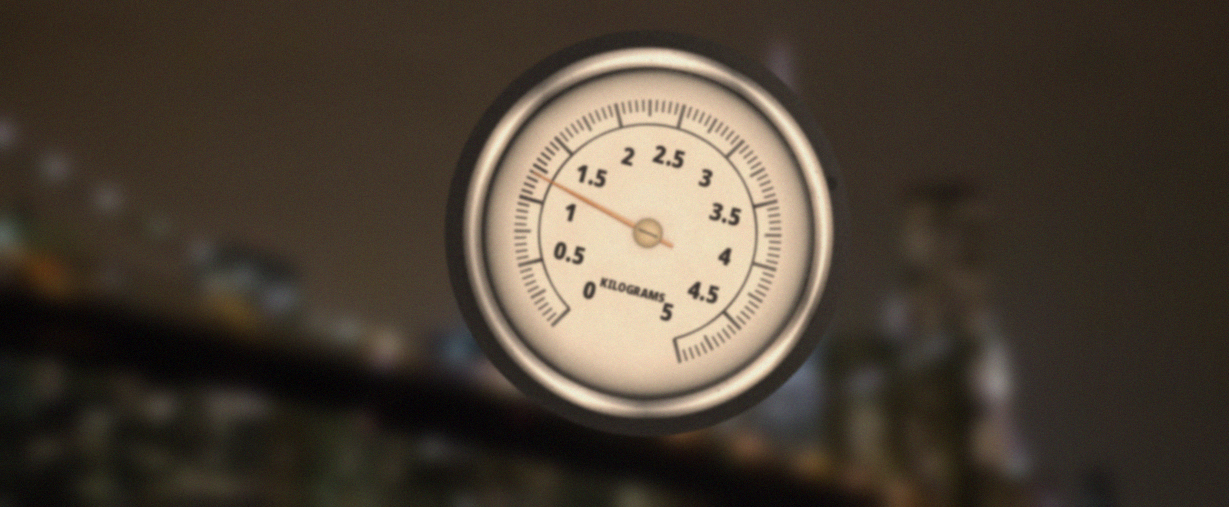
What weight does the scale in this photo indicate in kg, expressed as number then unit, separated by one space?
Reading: 1.2 kg
